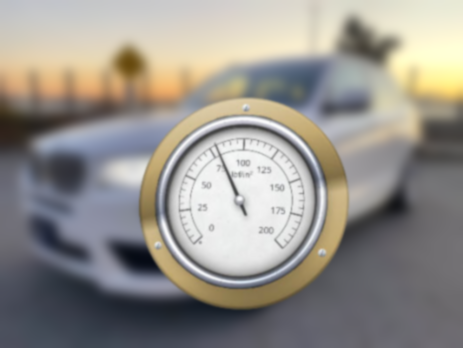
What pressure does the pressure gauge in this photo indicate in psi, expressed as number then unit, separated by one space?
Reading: 80 psi
